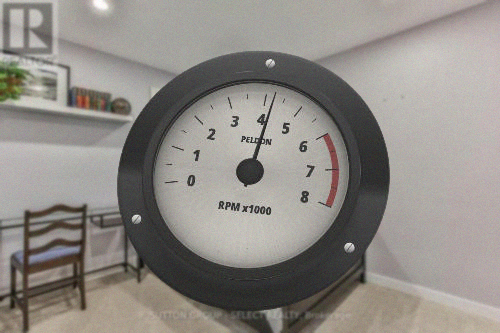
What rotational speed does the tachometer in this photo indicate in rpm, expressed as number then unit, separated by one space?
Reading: 4250 rpm
